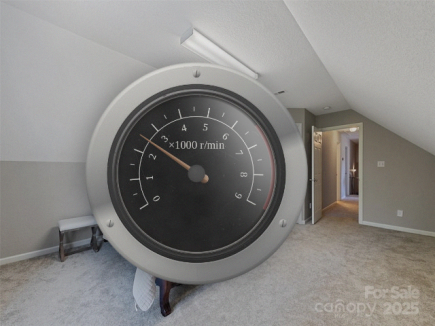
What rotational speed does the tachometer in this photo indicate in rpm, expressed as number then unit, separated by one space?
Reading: 2500 rpm
